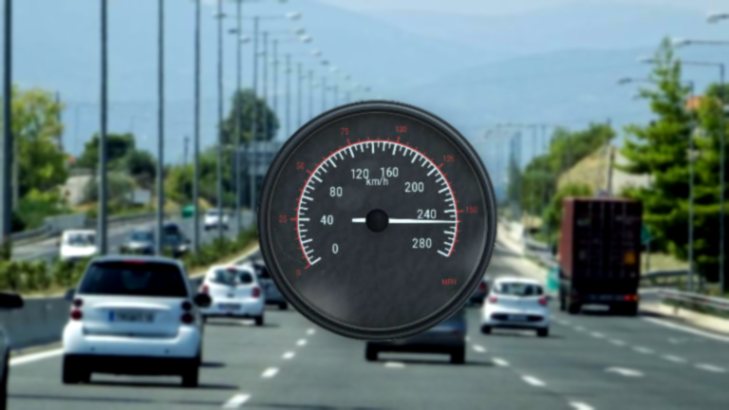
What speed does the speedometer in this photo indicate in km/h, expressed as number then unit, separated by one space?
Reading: 250 km/h
